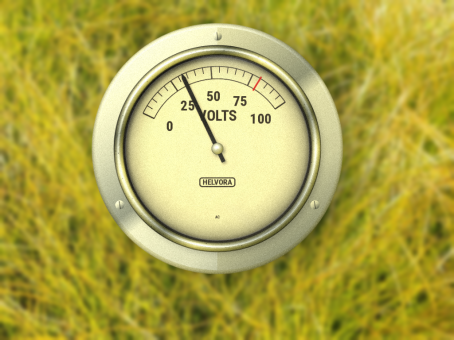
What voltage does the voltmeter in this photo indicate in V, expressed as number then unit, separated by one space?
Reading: 32.5 V
